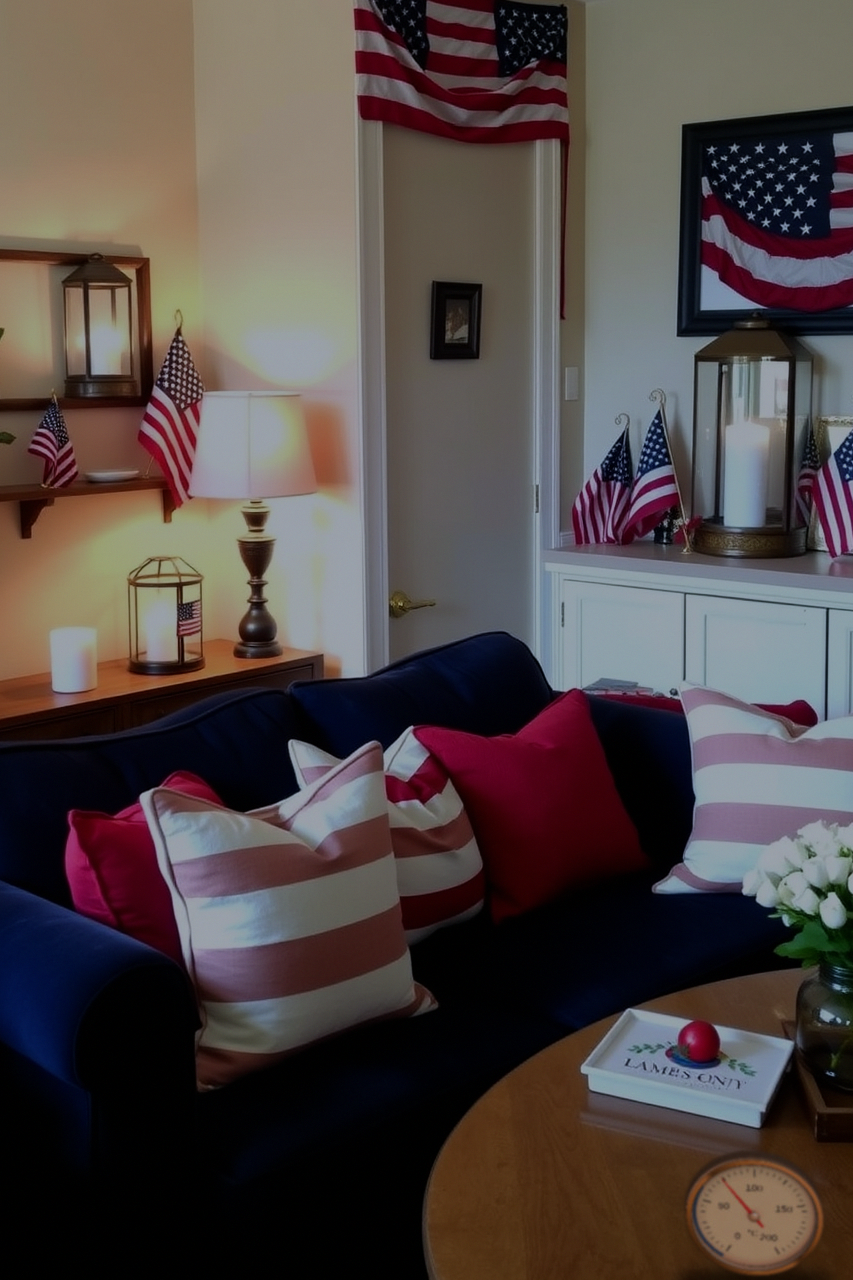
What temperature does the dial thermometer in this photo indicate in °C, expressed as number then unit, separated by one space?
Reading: 75 °C
